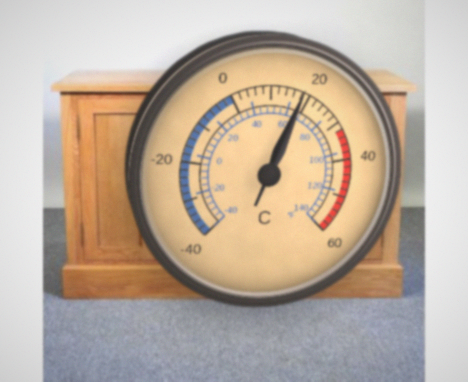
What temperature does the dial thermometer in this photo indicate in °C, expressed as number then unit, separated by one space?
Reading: 18 °C
